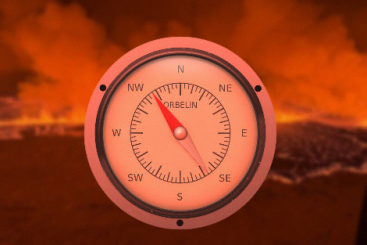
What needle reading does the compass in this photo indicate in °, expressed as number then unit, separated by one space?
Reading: 325 °
